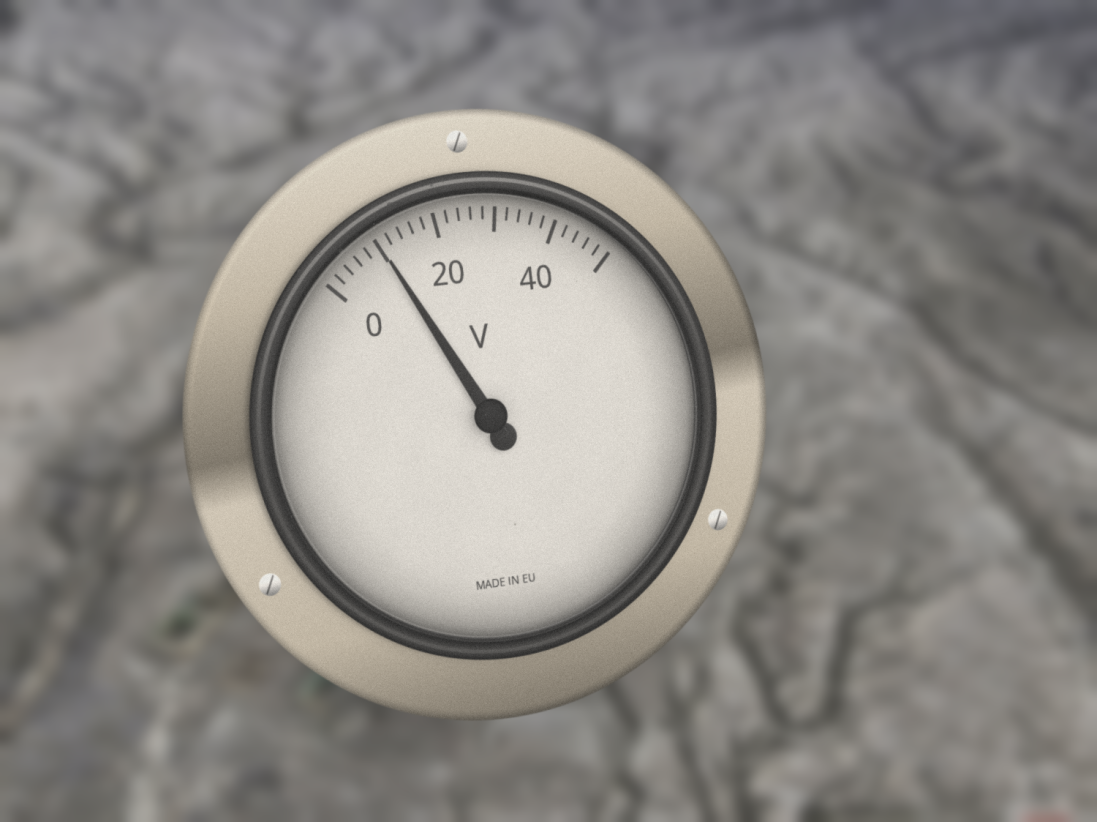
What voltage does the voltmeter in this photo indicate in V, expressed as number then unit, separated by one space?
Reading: 10 V
